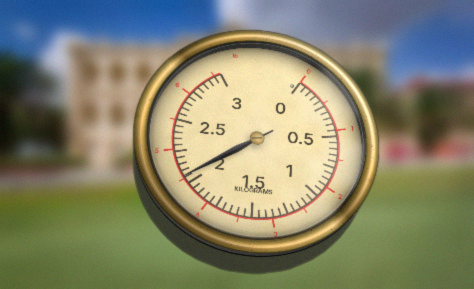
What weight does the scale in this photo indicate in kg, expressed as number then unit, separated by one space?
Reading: 2.05 kg
